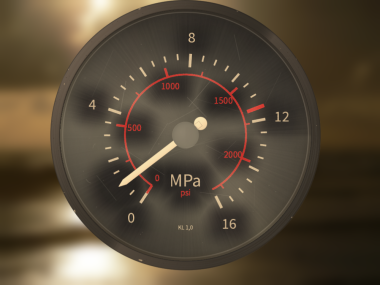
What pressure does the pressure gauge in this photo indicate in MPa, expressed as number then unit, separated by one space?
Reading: 1 MPa
